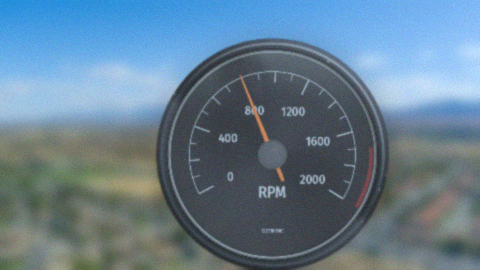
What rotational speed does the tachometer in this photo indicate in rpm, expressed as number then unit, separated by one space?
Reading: 800 rpm
